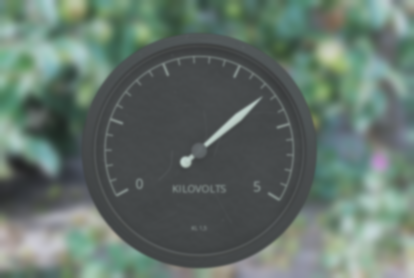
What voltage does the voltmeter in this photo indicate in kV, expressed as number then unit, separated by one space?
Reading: 3.5 kV
